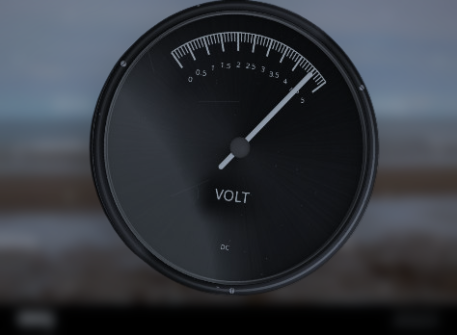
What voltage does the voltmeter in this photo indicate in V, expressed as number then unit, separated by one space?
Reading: 4.5 V
